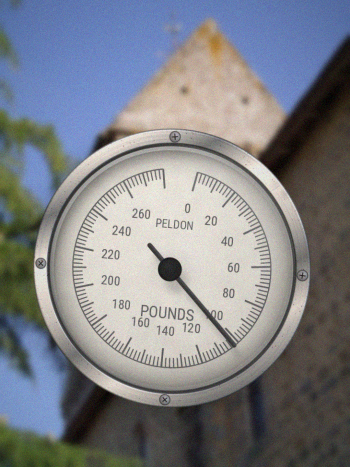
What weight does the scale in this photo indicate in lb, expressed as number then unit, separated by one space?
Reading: 102 lb
